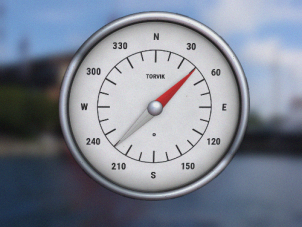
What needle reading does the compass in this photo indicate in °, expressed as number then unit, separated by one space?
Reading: 45 °
